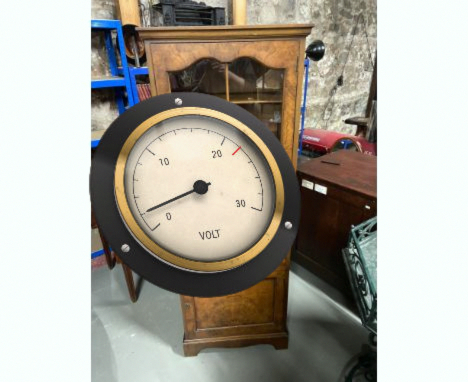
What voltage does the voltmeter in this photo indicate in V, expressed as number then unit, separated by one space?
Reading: 2 V
